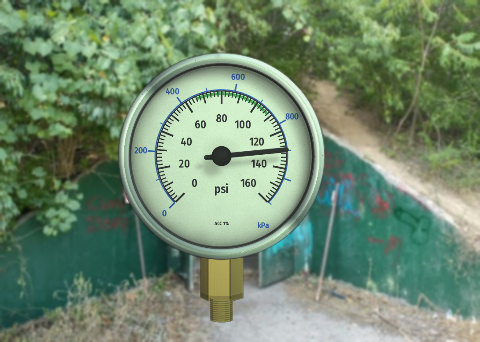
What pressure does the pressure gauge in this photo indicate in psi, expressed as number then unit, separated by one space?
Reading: 130 psi
